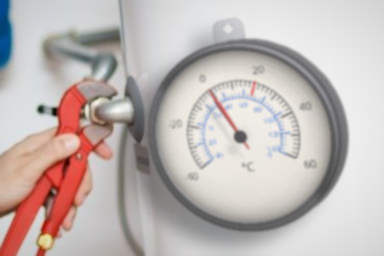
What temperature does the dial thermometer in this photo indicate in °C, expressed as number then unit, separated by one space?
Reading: 0 °C
